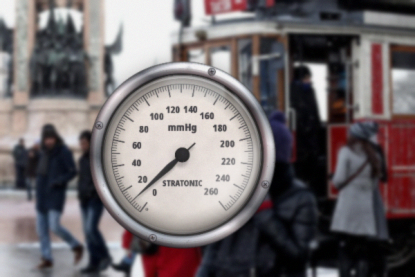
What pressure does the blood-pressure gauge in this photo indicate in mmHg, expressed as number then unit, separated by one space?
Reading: 10 mmHg
